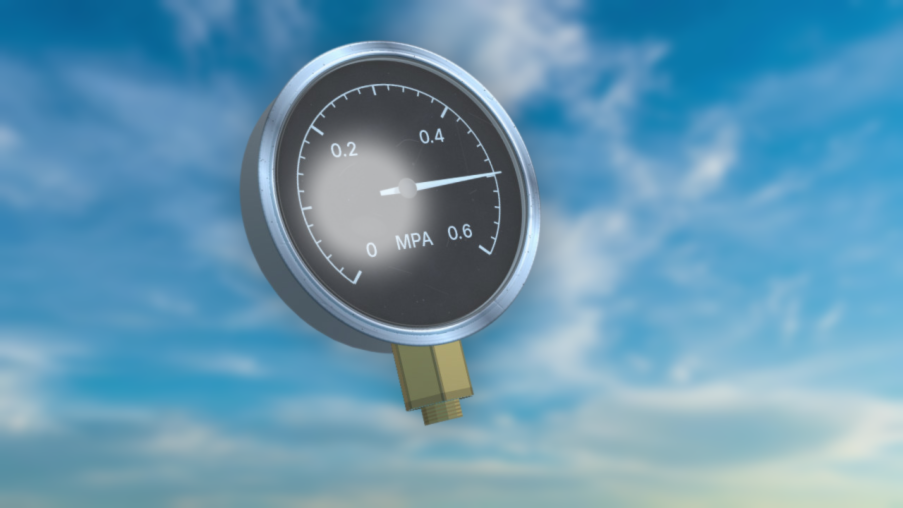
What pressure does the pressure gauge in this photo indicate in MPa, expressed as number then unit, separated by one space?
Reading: 0.5 MPa
